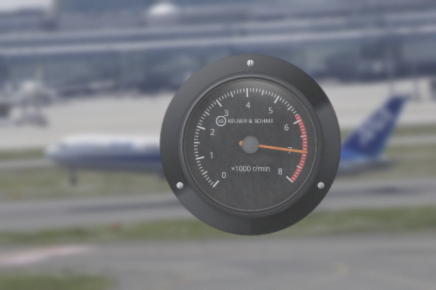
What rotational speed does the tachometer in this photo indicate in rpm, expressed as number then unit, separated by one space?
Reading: 7000 rpm
